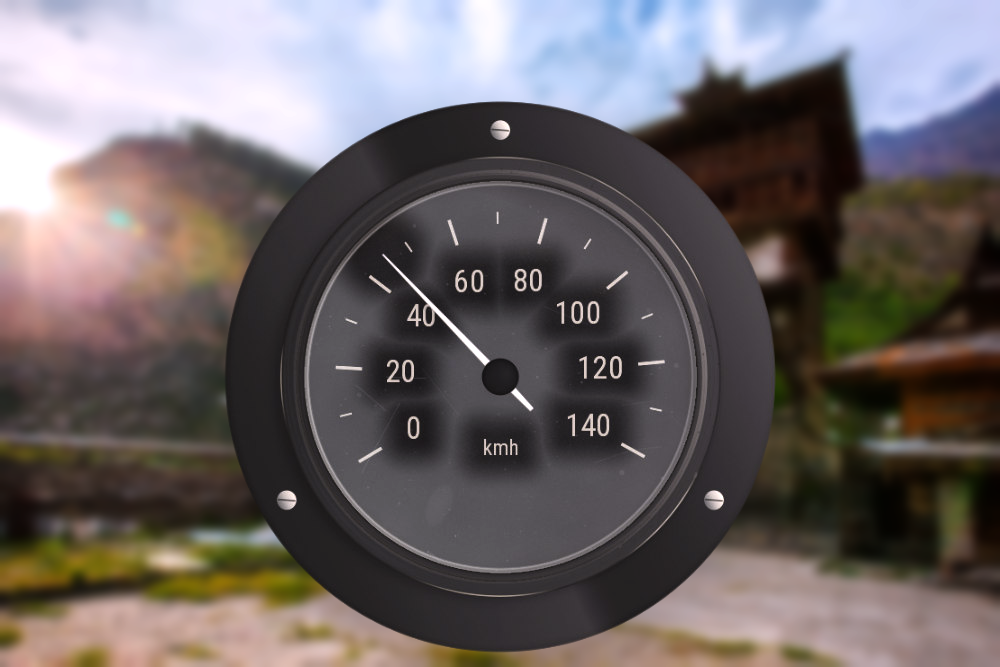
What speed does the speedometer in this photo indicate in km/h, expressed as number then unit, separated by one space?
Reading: 45 km/h
